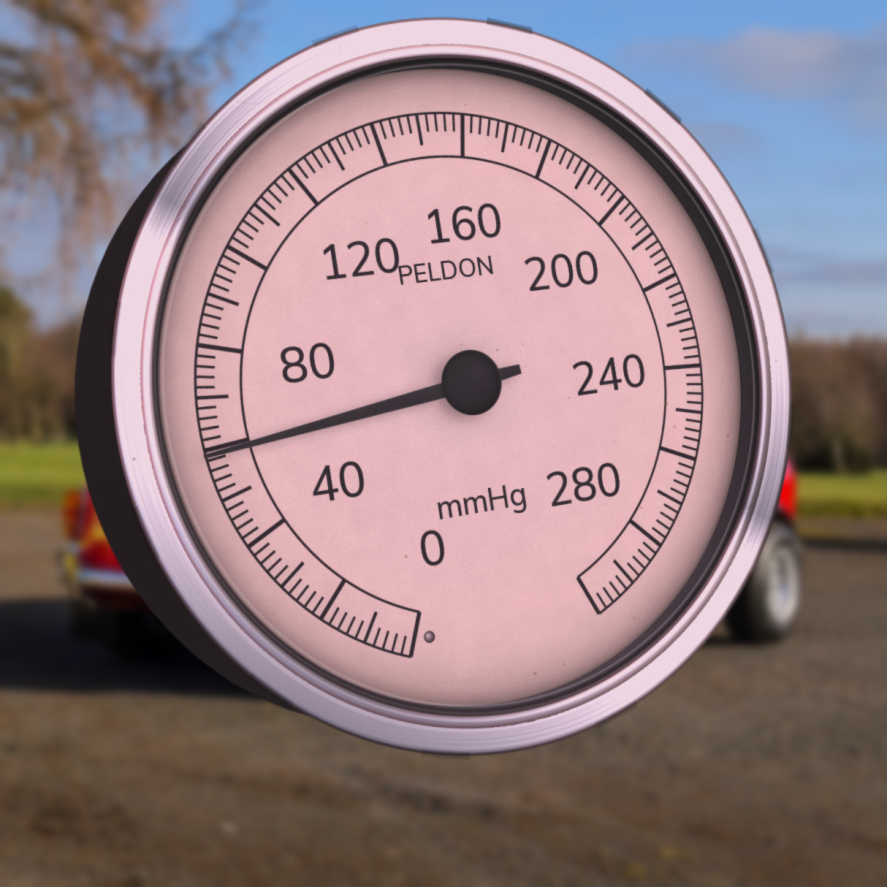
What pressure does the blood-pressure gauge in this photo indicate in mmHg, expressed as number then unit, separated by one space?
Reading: 59 mmHg
